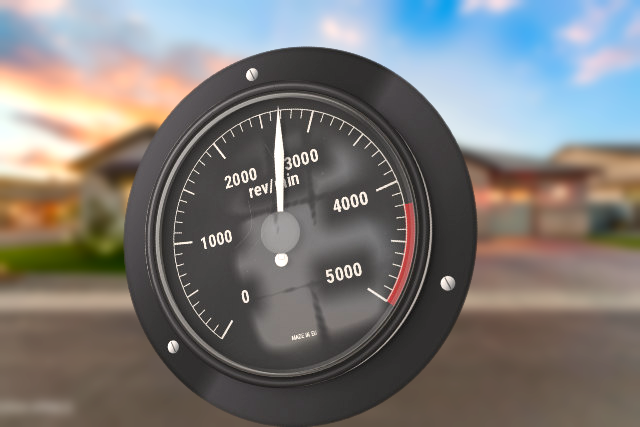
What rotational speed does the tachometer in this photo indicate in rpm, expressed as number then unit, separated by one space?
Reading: 2700 rpm
